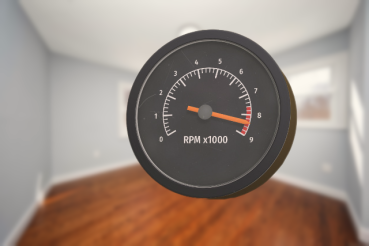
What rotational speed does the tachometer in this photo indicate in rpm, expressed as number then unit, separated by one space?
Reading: 8400 rpm
